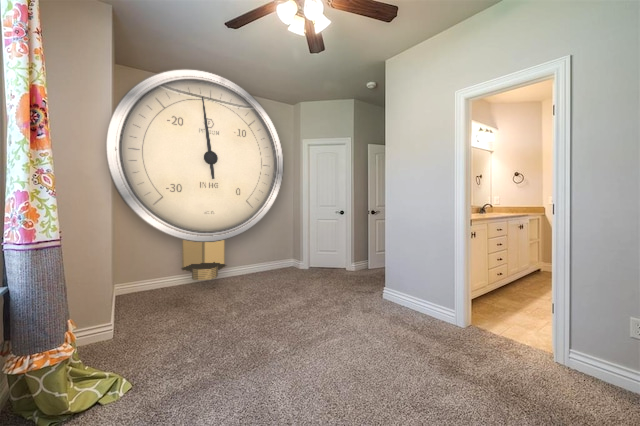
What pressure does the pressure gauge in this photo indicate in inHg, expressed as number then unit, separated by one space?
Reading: -16 inHg
